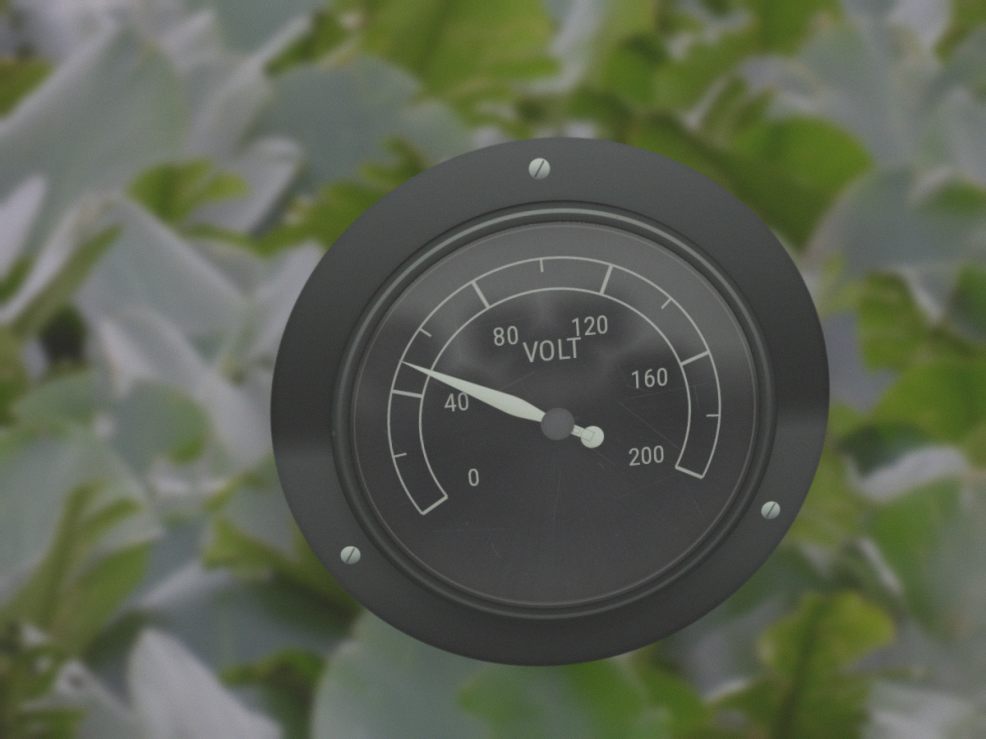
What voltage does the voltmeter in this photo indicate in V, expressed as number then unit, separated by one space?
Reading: 50 V
